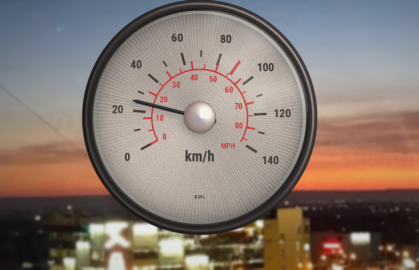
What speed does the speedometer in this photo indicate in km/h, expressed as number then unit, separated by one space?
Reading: 25 km/h
